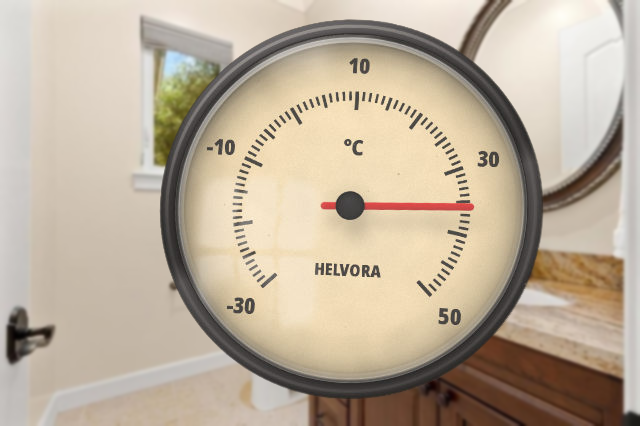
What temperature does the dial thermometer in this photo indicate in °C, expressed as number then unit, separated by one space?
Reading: 36 °C
